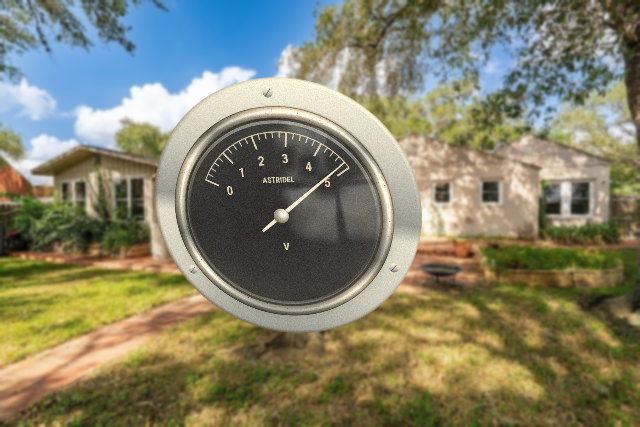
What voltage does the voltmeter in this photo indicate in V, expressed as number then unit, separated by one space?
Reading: 4.8 V
